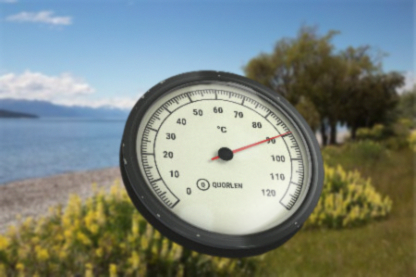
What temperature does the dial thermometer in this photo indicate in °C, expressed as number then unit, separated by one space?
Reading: 90 °C
